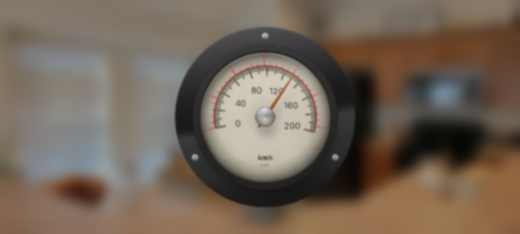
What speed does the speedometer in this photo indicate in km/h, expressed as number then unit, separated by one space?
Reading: 130 km/h
